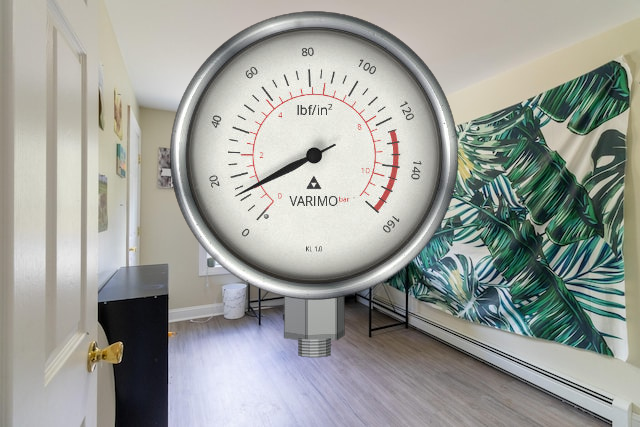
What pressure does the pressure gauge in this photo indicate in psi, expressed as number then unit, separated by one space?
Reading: 12.5 psi
